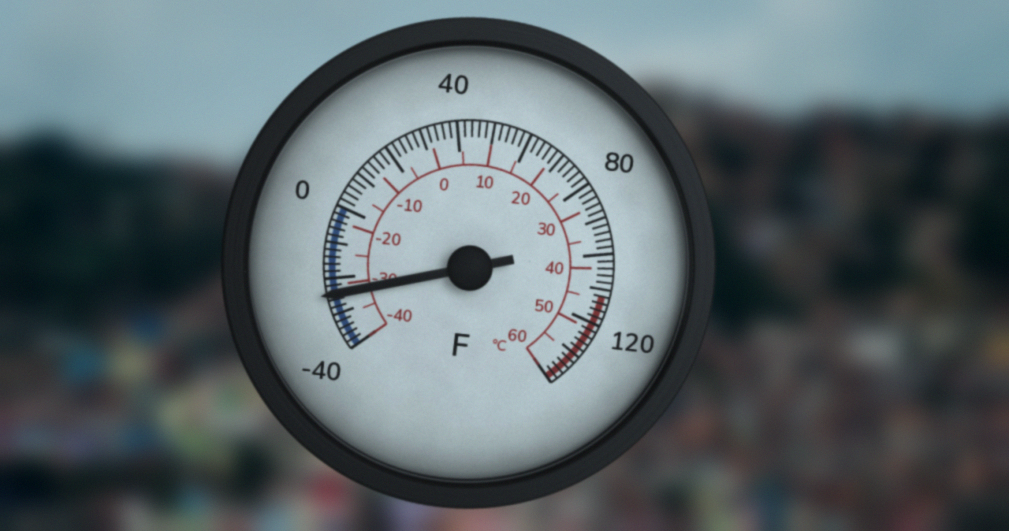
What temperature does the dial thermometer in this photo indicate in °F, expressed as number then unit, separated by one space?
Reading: -24 °F
